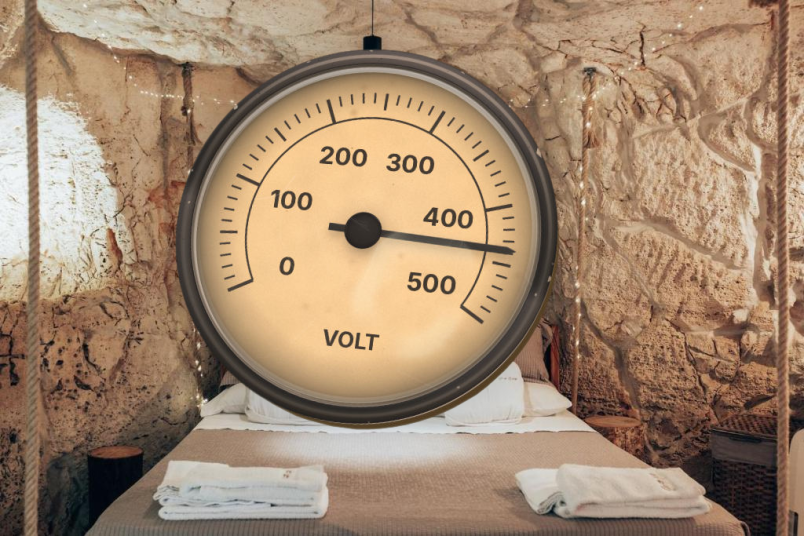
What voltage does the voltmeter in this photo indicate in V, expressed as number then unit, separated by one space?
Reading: 440 V
